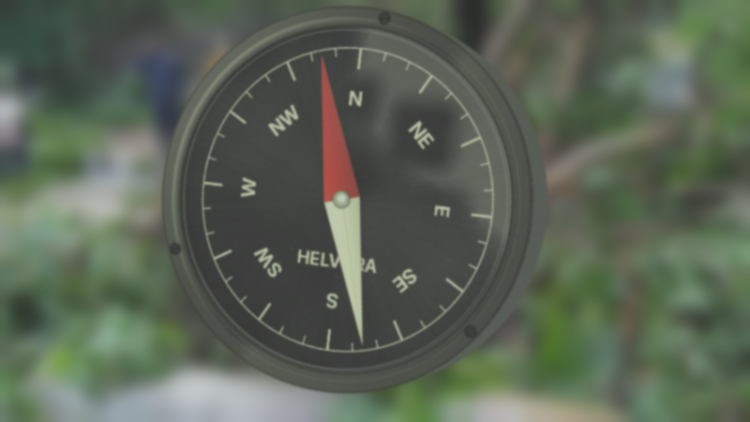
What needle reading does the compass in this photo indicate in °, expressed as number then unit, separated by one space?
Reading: 345 °
